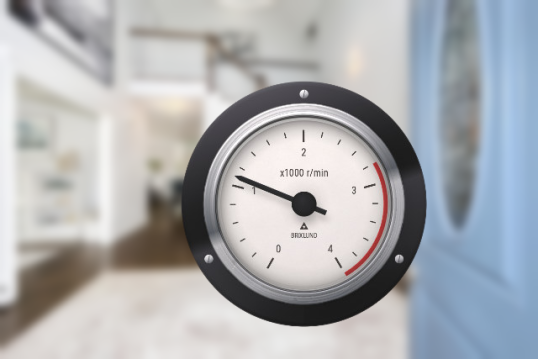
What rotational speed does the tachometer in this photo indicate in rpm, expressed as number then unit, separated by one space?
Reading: 1100 rpm
